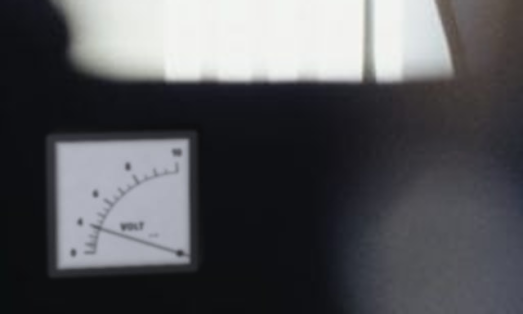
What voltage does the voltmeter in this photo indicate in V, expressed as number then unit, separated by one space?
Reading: 4 V
